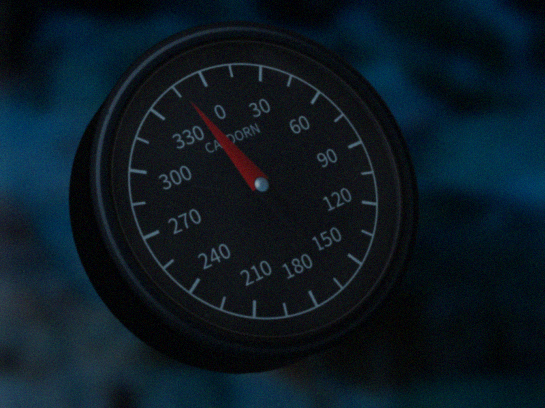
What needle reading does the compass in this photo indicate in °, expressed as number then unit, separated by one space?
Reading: 345 °
